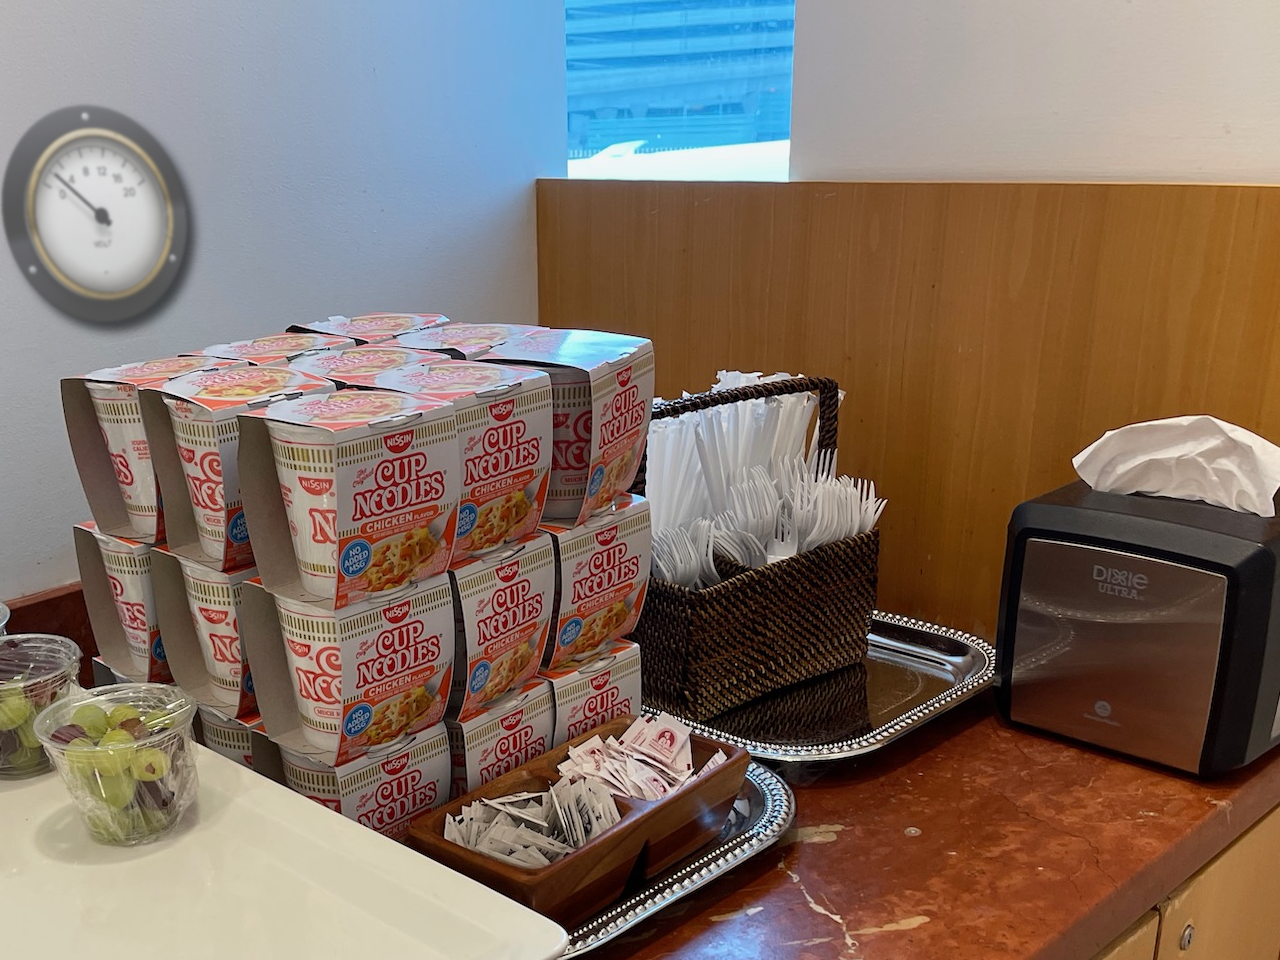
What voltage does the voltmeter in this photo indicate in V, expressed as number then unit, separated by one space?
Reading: 2 V
